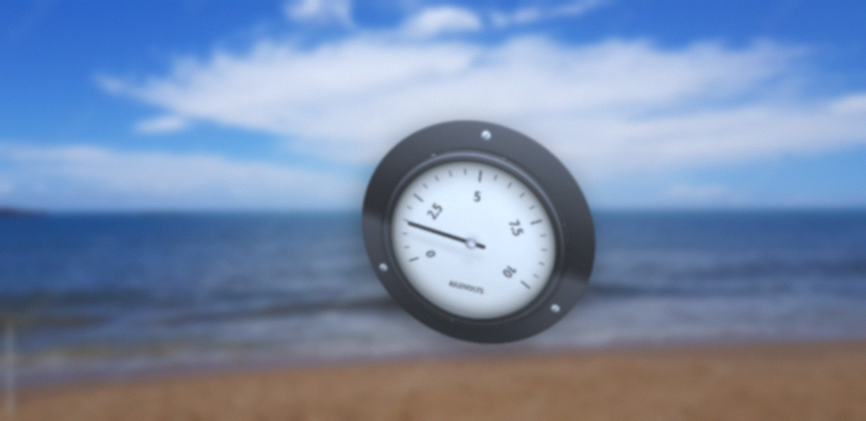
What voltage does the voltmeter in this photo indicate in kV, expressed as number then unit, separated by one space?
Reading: 1.5 kV
